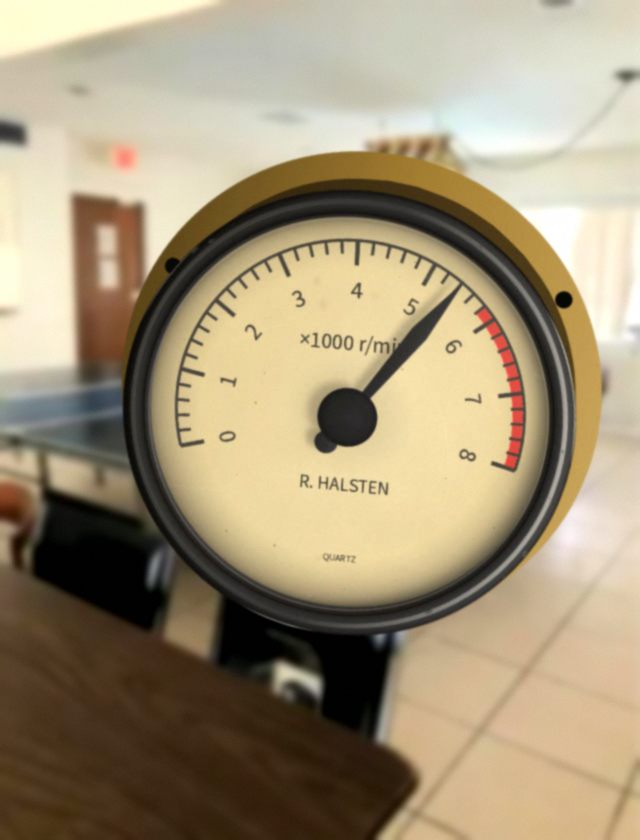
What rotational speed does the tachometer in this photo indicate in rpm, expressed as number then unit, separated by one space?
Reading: 5400 rpm
